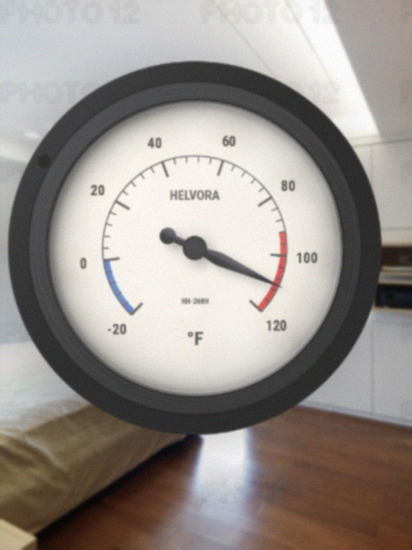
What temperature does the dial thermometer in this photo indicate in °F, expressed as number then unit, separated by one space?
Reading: 110 °F
